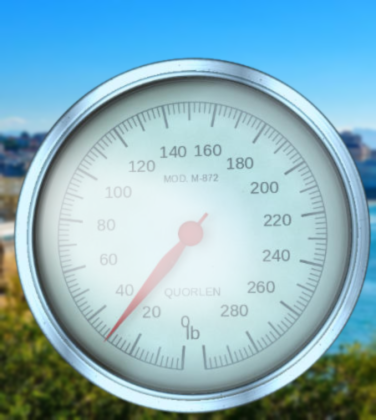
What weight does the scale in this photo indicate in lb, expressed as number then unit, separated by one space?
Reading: 30 lb
